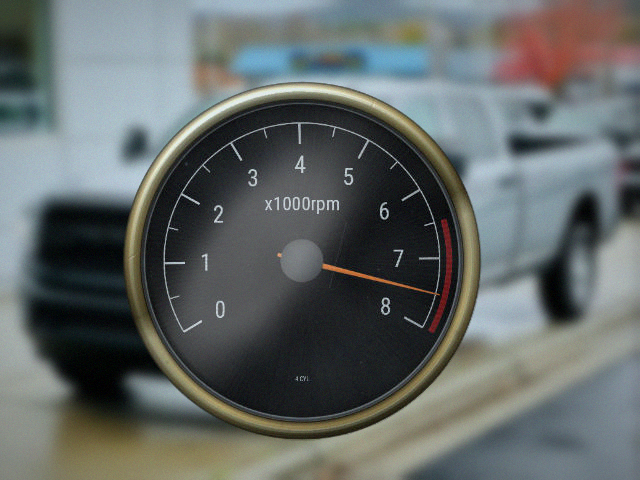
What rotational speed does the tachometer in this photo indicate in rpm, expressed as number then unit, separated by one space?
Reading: 7500 rpm
